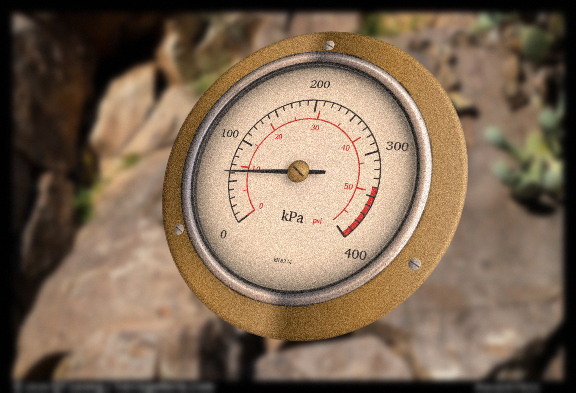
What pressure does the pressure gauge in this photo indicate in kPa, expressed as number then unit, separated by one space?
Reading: 60 kPa
